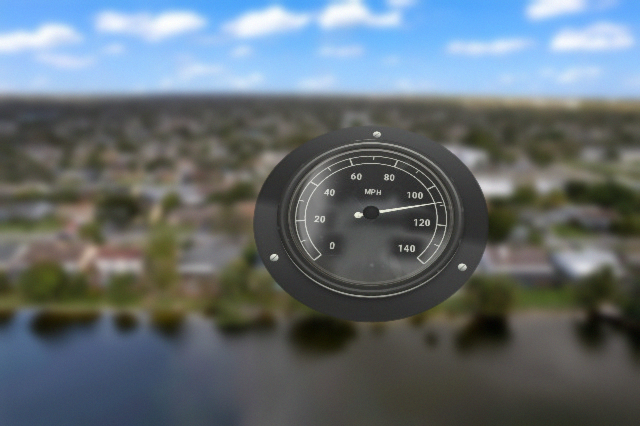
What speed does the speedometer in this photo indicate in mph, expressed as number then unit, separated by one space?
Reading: 110 mph
